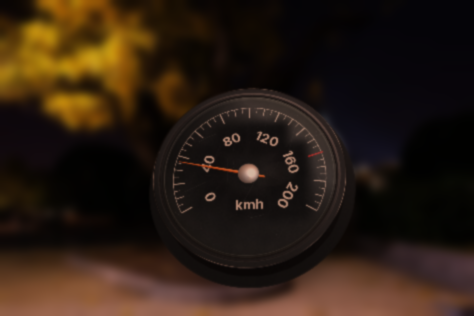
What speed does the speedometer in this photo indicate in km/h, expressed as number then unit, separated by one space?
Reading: 35 km/h
